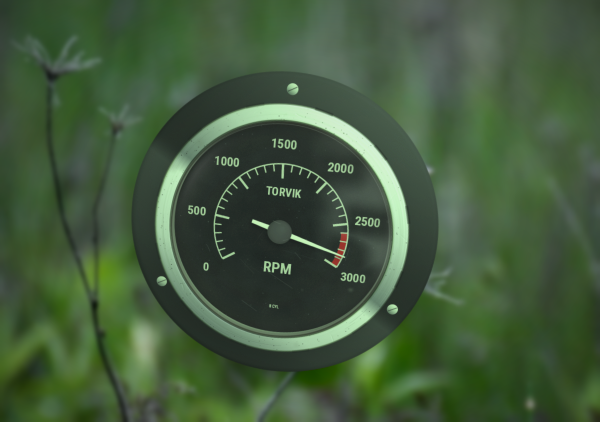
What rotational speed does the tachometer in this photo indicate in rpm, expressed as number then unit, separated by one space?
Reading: 2850 rpm
